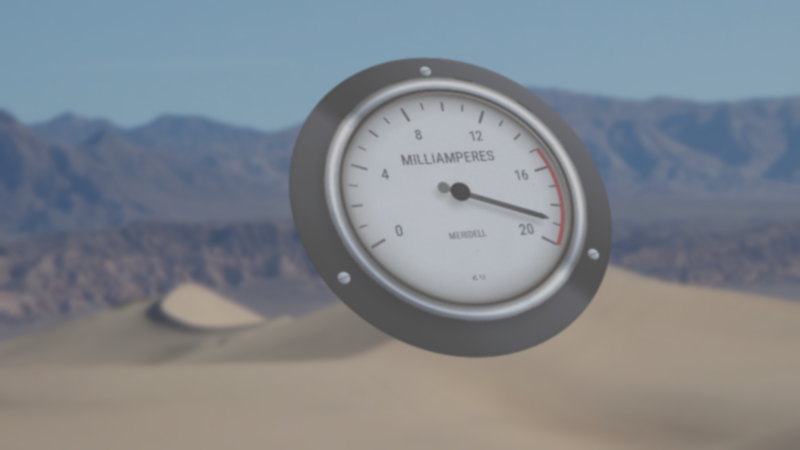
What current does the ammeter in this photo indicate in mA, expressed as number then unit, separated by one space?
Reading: 19 mA
